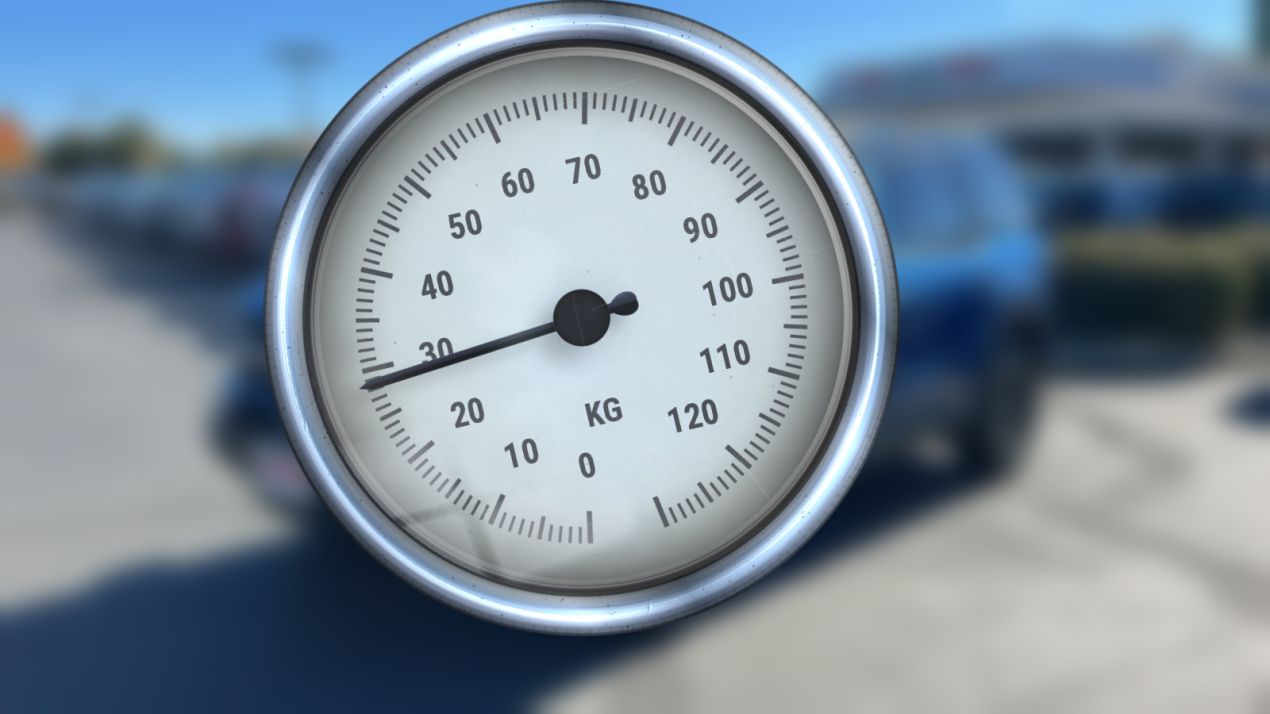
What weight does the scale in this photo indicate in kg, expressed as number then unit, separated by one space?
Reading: 28.5 kg
